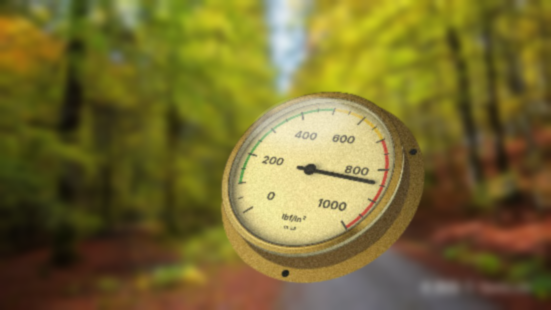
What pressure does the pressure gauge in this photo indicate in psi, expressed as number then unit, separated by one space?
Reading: 850 psi
